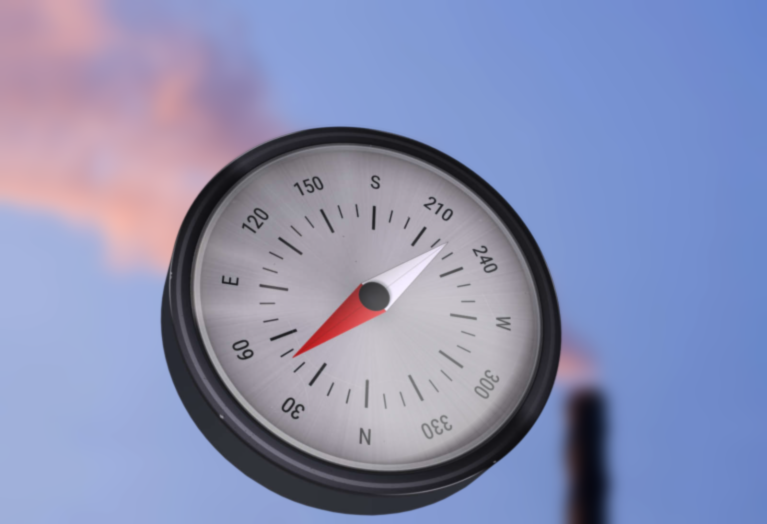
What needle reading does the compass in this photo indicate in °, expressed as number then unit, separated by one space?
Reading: 45 °
